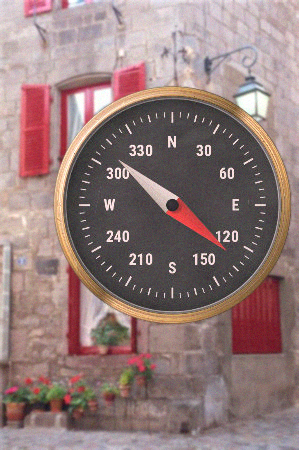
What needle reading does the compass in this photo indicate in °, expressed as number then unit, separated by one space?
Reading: 130 °
